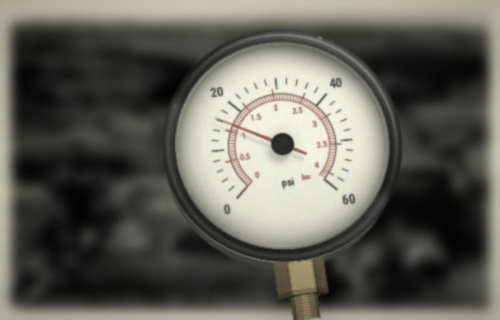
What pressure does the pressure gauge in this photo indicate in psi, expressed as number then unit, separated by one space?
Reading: 16 psi
